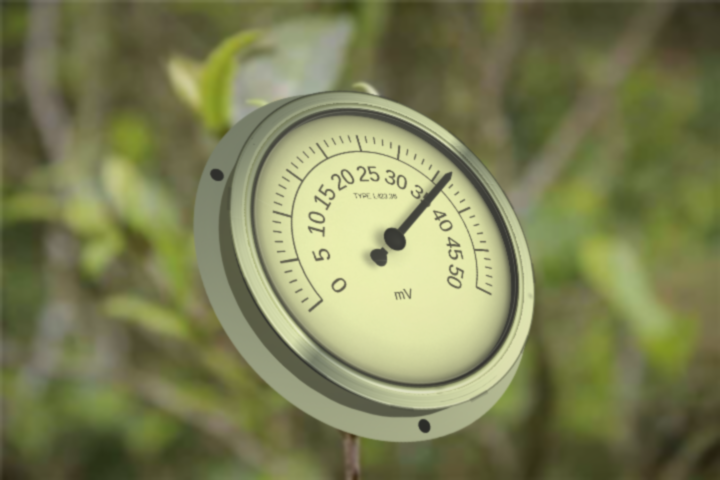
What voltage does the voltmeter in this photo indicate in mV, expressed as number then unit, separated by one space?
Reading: 36 mV
